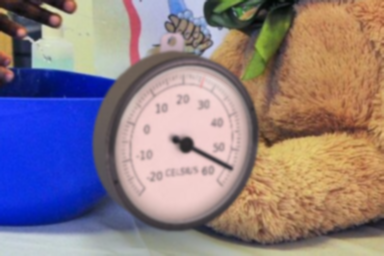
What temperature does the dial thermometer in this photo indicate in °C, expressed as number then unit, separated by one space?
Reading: 55 °C
